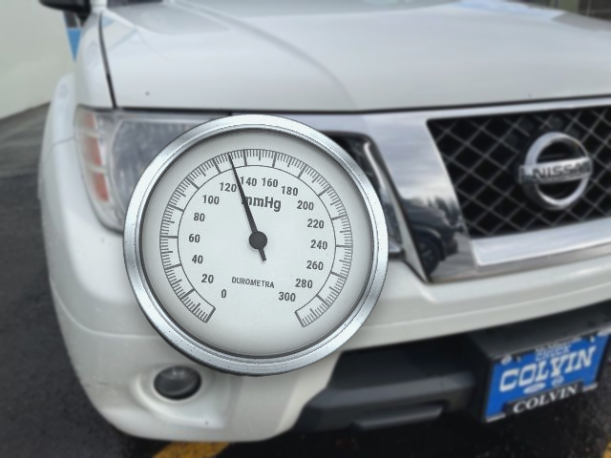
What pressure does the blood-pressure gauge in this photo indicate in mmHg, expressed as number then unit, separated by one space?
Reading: 130 mmHg
